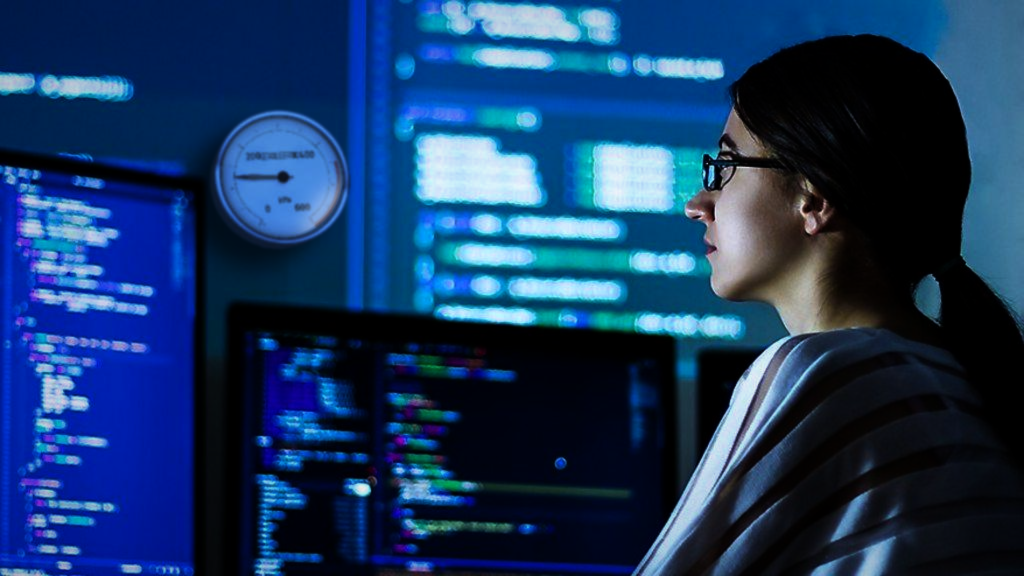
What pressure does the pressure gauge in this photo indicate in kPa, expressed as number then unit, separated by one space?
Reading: 125 kPa
